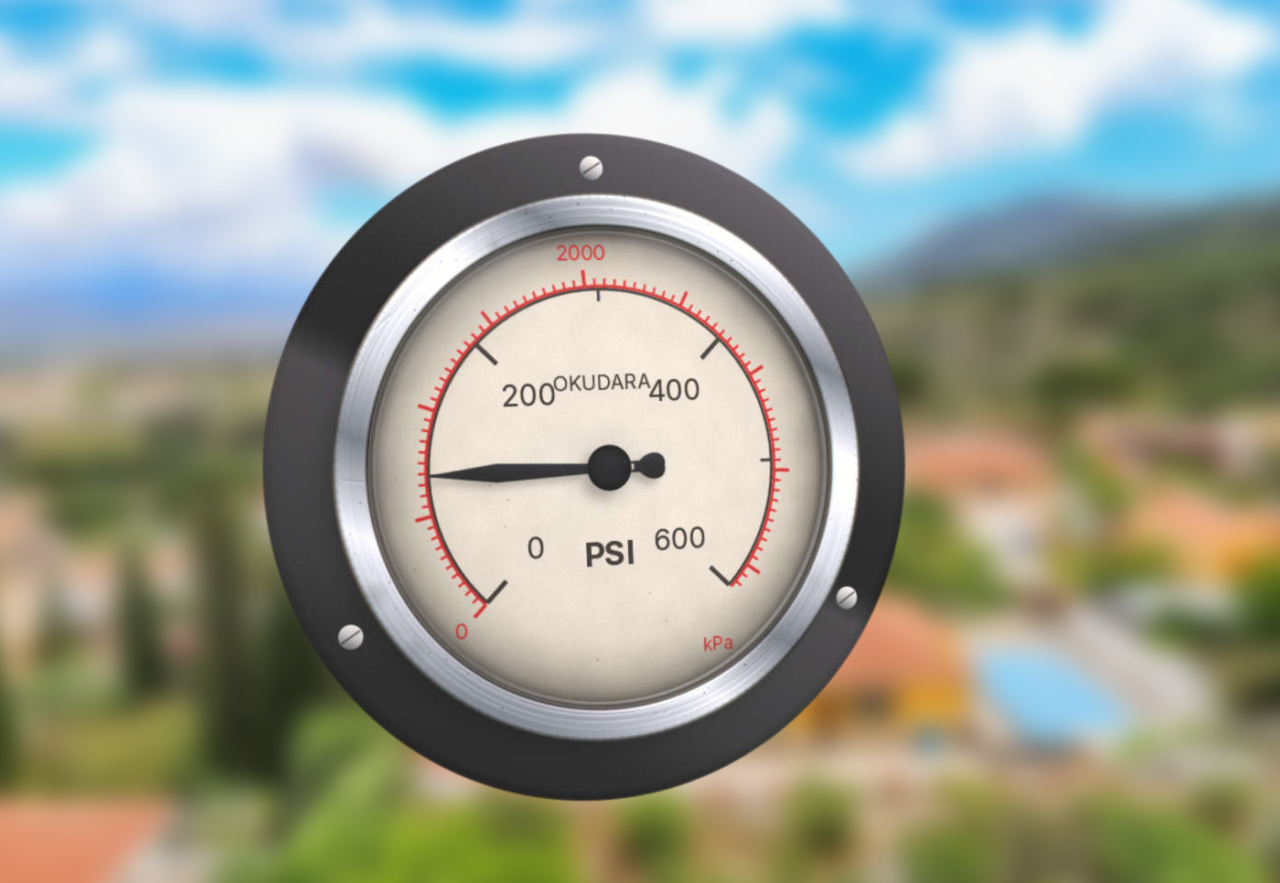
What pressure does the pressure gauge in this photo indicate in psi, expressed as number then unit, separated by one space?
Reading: 100 psi
